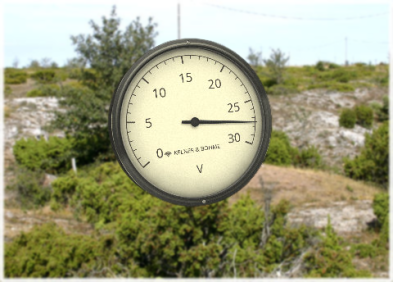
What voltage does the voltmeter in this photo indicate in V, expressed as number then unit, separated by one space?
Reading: 27.5 V
